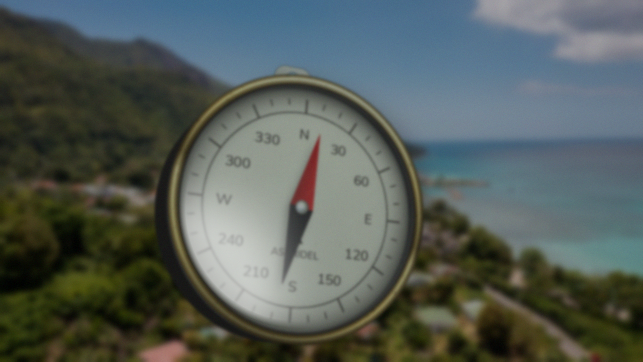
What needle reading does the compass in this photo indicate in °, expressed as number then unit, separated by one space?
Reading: 10 °
